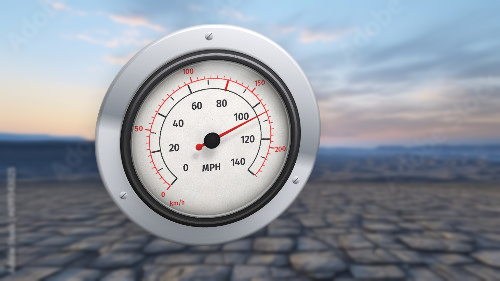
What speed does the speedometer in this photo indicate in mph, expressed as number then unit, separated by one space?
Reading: 105 mph
